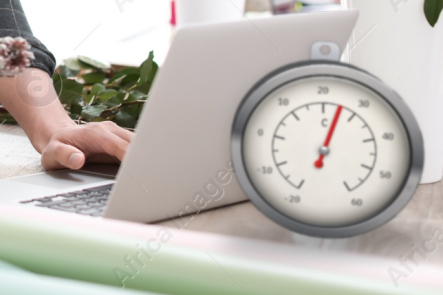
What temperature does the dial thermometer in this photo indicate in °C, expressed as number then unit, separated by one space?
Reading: 25 °C
